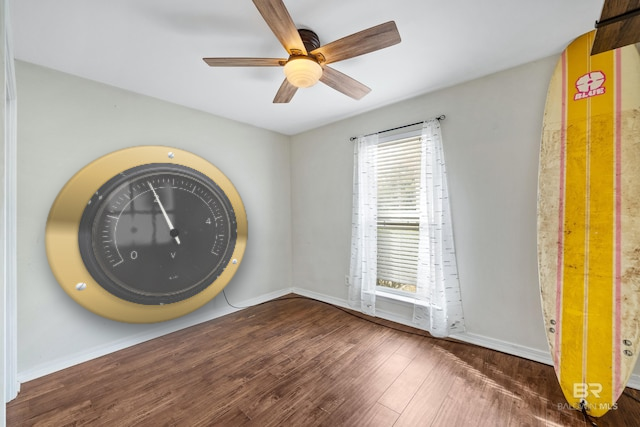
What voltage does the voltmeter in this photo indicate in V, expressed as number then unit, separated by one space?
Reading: 2 V
